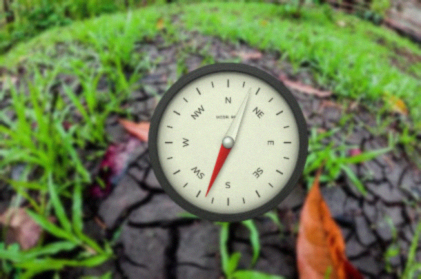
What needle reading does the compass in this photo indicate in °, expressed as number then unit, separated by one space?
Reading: 202.5 °
